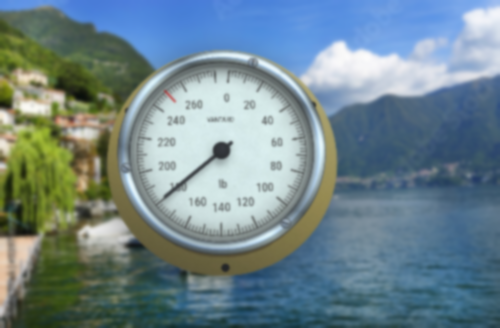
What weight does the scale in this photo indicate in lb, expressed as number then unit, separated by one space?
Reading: 180 lb
